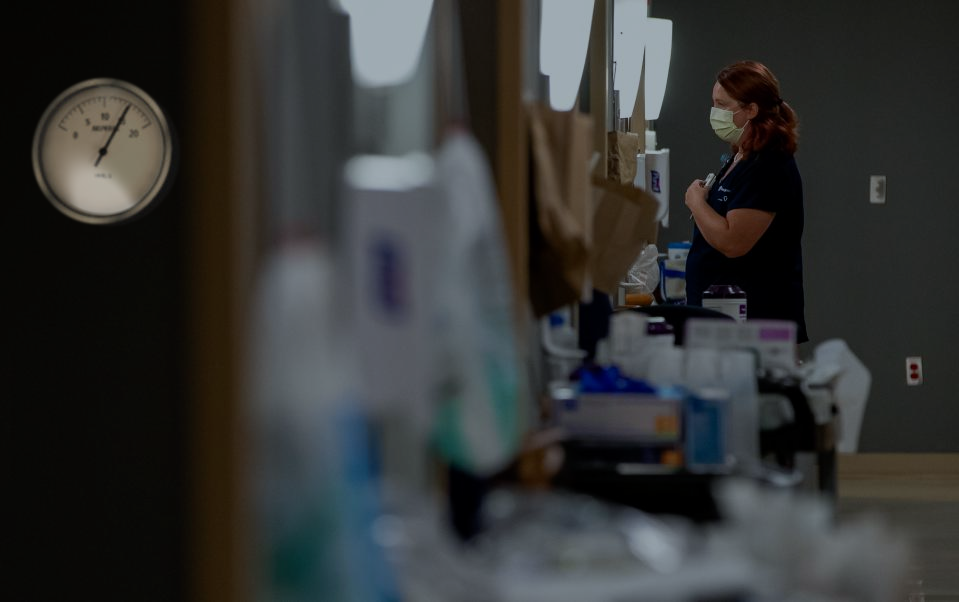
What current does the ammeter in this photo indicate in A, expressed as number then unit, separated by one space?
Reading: 15 A
